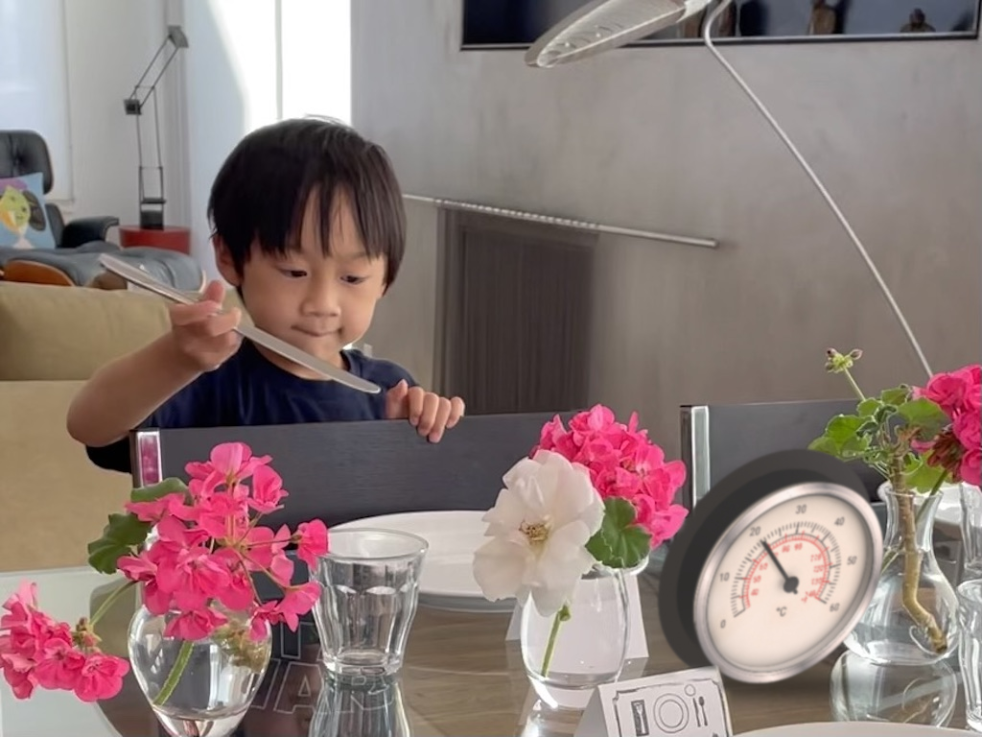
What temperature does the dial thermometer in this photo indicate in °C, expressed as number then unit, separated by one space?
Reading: 20 °C
